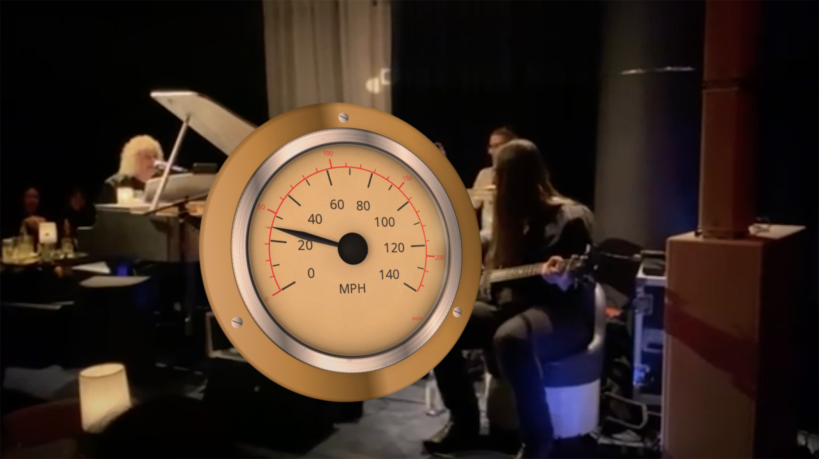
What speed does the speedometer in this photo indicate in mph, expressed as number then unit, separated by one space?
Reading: 25 mph
